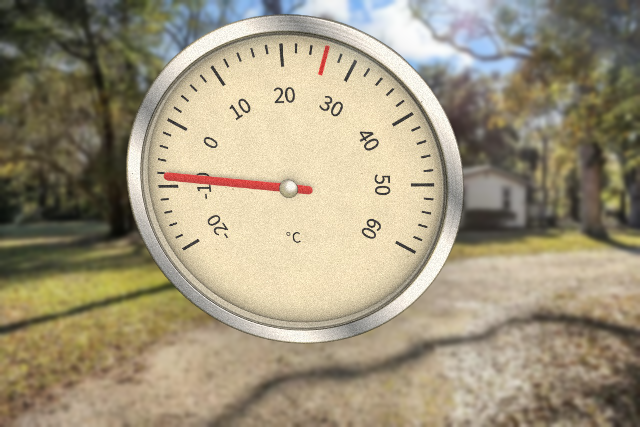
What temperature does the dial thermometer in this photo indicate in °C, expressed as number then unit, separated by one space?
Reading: -8 °C
